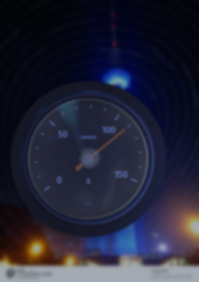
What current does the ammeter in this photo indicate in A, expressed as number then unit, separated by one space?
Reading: 110 A
